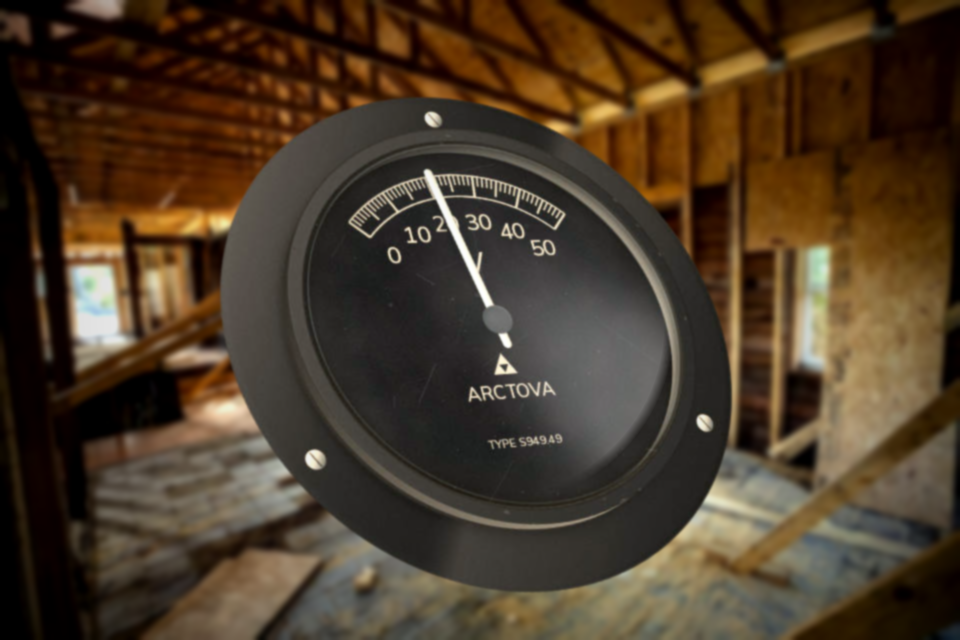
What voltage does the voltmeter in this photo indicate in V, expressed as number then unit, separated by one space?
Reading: 20 V
